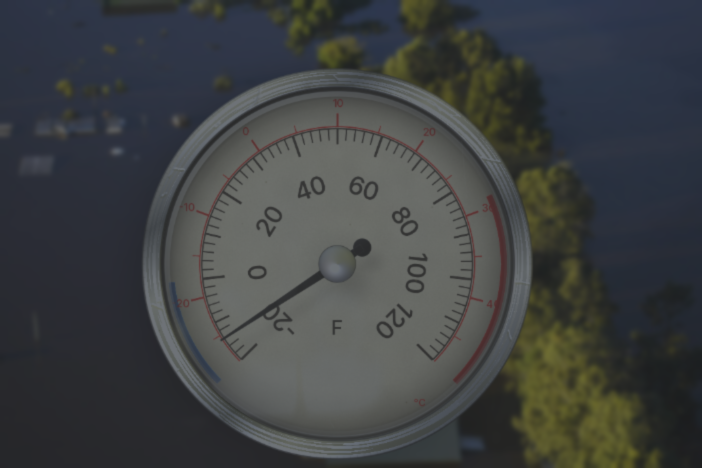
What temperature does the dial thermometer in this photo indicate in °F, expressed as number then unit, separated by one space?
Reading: -14 °F
